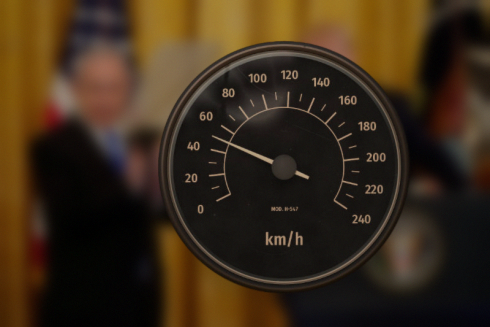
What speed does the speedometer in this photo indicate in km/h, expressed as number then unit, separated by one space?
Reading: 50 km/h
